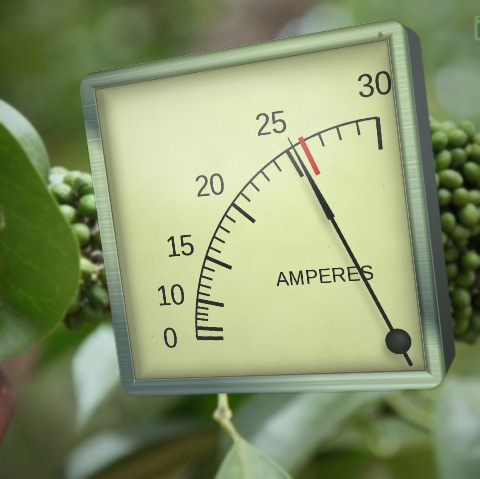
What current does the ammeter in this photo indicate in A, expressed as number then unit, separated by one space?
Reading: 25.5 A
